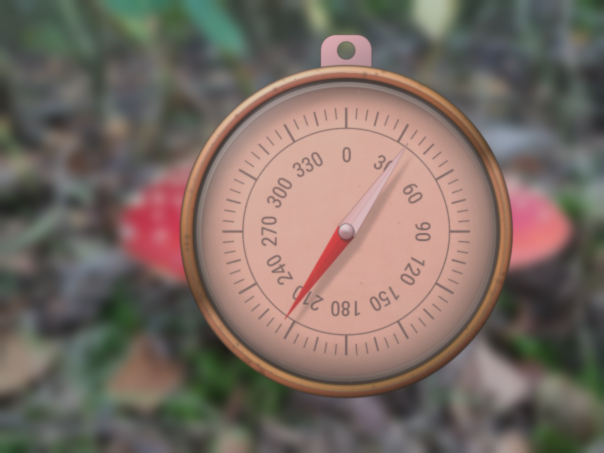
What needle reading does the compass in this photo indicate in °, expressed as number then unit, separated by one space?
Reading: 215 °
